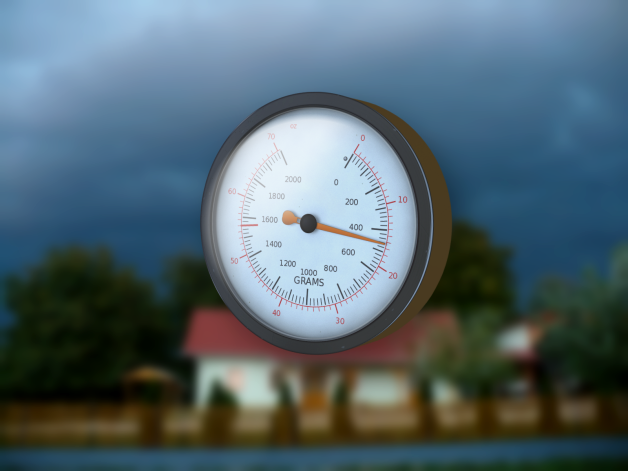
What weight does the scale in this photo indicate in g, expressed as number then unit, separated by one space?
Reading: 460 g
